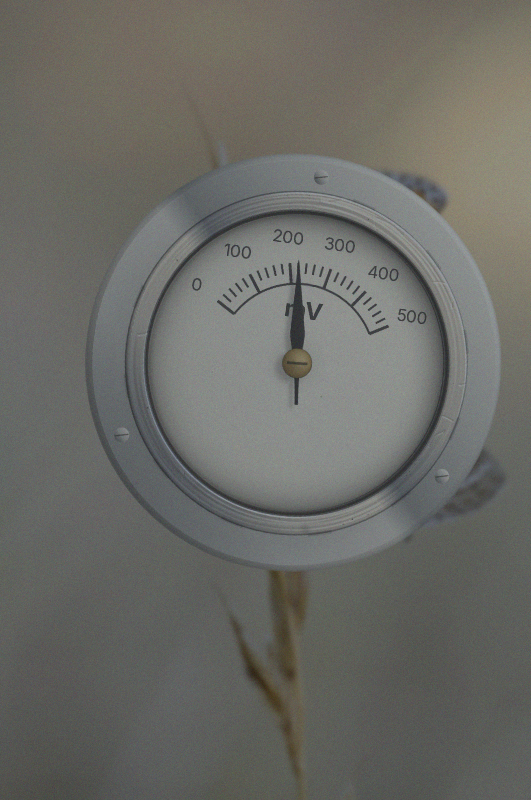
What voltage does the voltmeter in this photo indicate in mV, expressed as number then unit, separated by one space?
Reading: 220 mV
